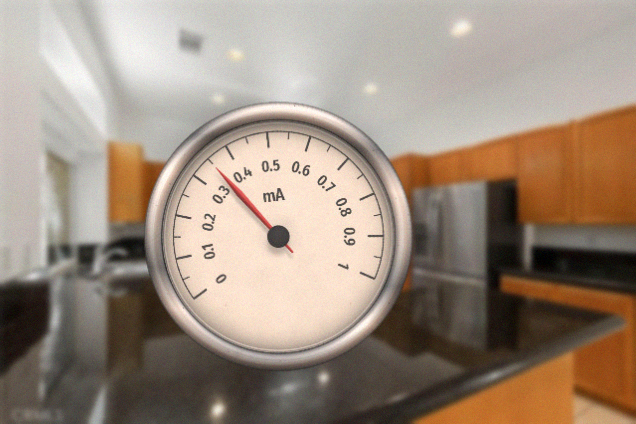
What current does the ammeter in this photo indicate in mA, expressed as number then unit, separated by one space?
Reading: 0.35 mA
